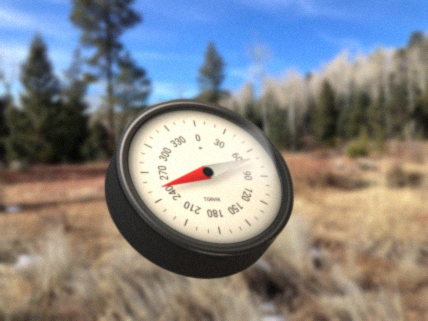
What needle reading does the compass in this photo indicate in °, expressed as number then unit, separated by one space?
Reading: 250 °
